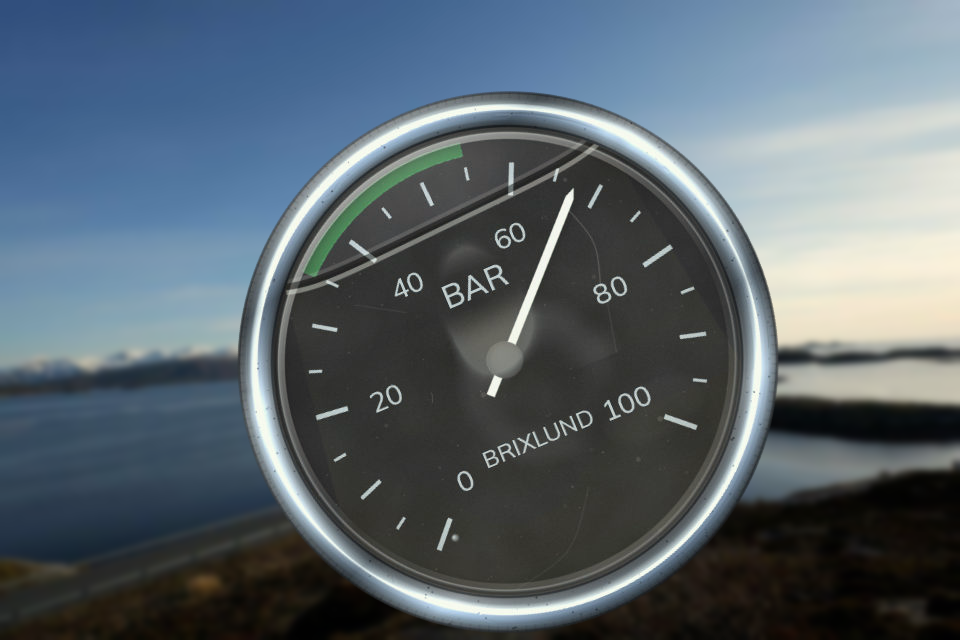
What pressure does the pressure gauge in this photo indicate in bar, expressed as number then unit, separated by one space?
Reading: 67.5 bar
